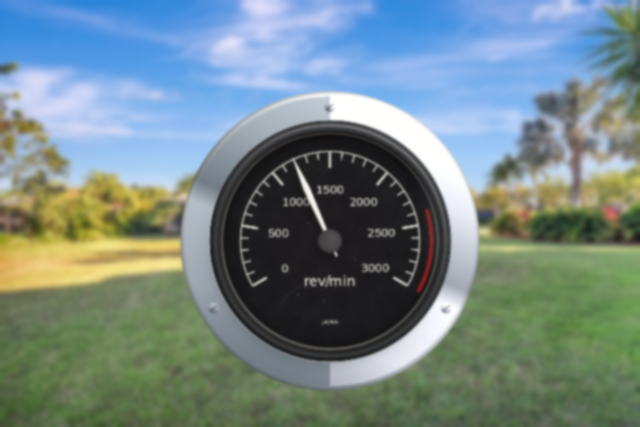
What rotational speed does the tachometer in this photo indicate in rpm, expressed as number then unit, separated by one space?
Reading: 1200 rpm
